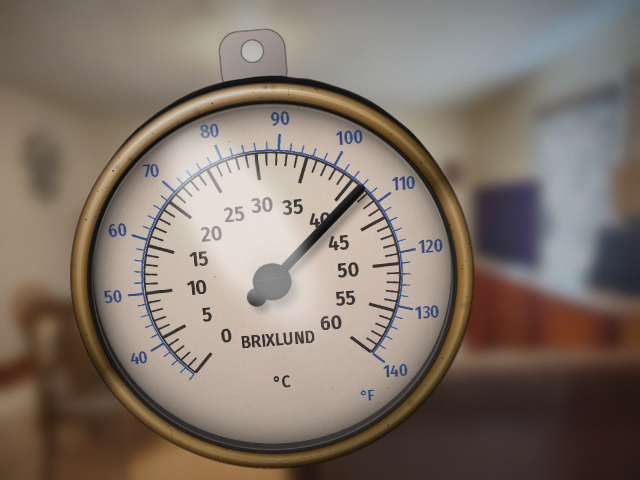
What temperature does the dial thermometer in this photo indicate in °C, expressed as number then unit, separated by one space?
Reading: 41 °C
